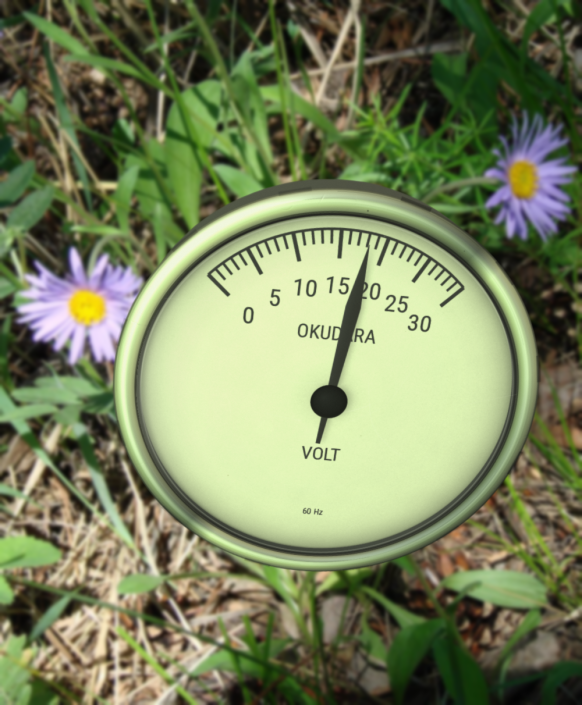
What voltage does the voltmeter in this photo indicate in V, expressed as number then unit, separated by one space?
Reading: 18 V
